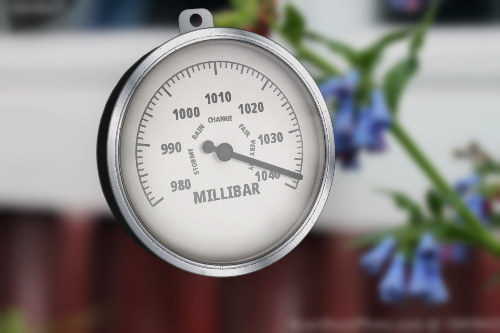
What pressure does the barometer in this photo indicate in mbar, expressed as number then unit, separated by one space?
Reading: 1038 mbar
